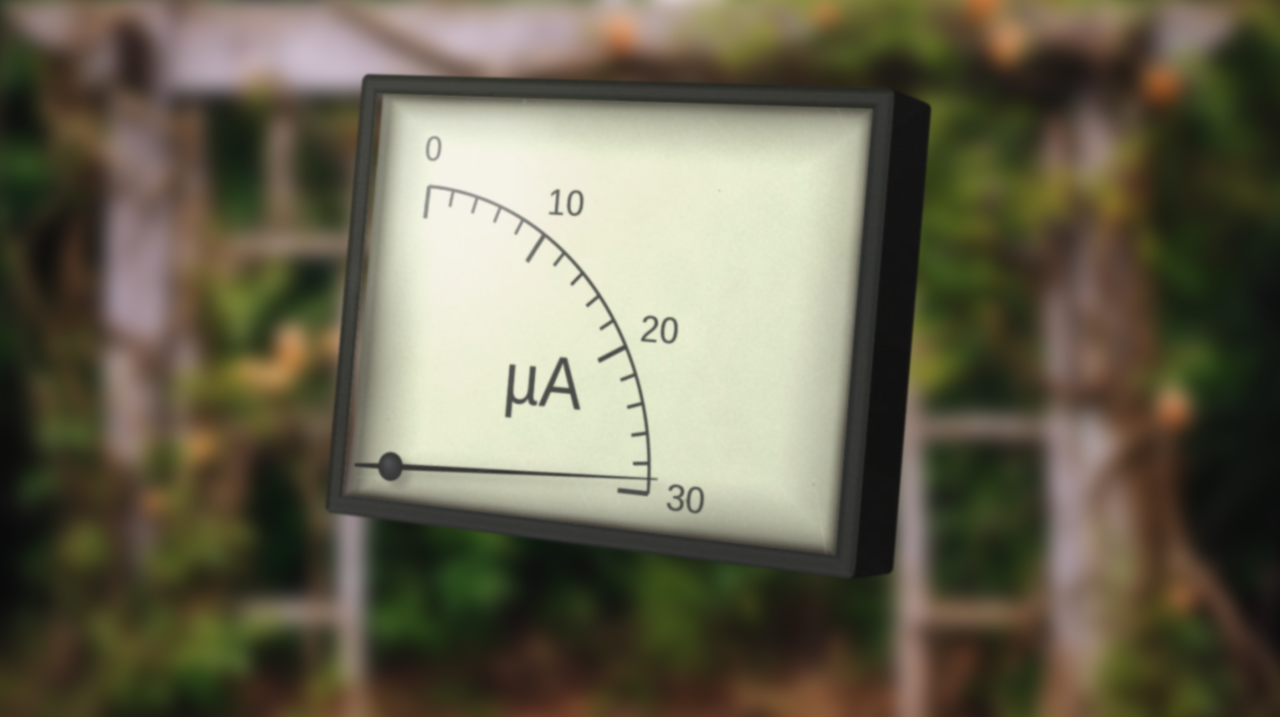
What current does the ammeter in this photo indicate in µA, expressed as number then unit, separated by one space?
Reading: 29 µA
